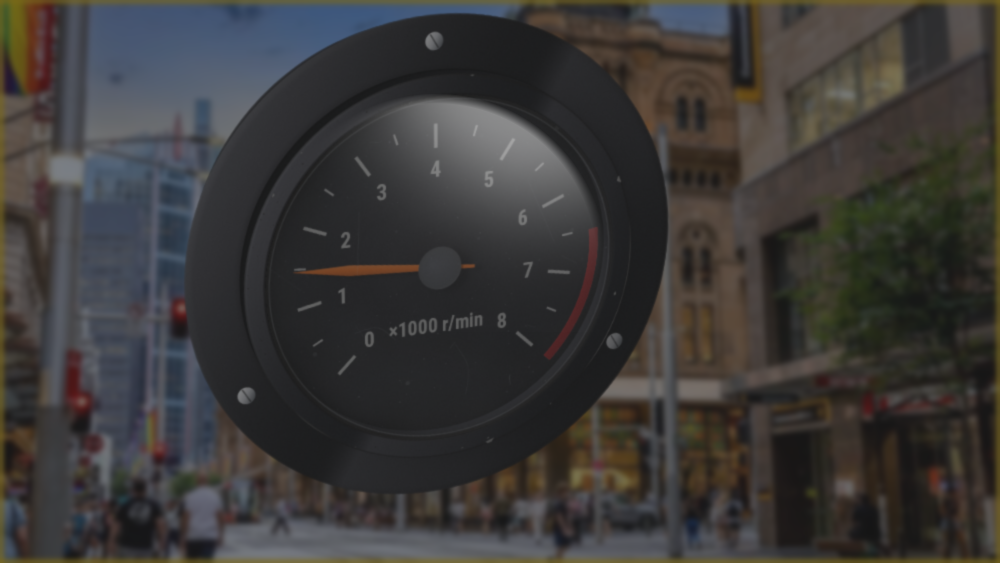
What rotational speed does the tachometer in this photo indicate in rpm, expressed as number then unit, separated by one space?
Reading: 1500 rpm
